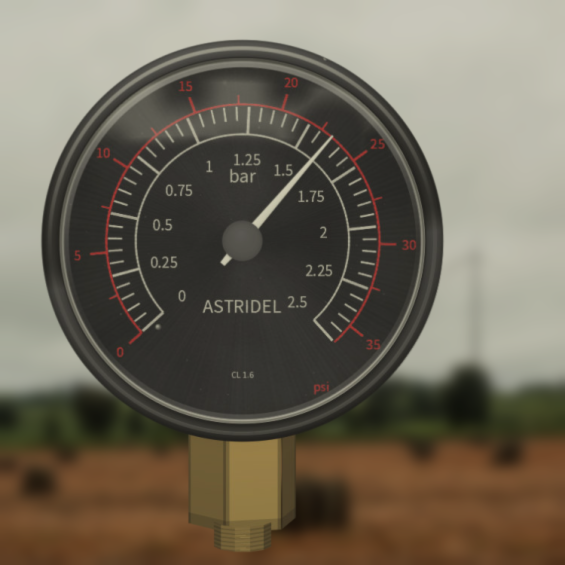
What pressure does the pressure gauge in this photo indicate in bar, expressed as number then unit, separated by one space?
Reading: 1.6 bar
